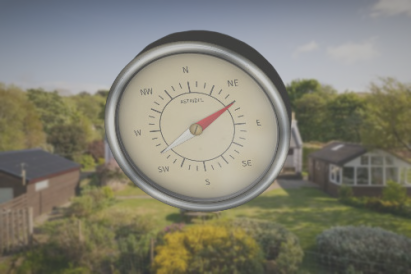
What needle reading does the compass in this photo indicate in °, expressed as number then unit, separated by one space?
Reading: 60 °
